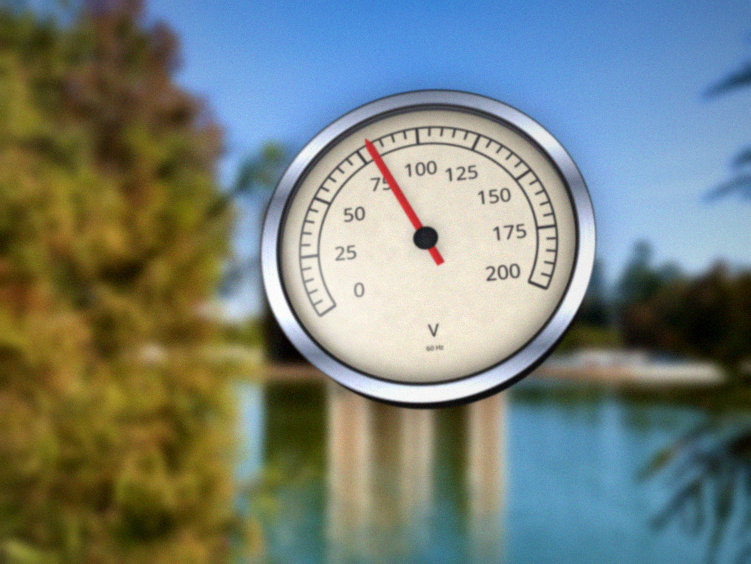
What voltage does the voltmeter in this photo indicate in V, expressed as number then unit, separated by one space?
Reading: 80 V
